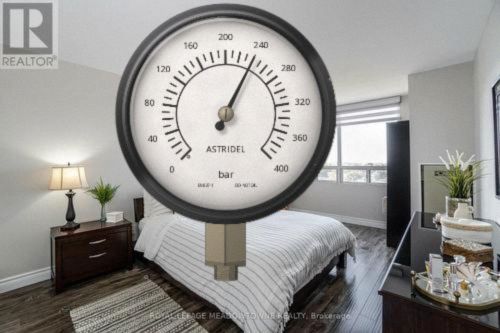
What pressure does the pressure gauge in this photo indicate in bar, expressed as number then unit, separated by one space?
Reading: 240 bar
